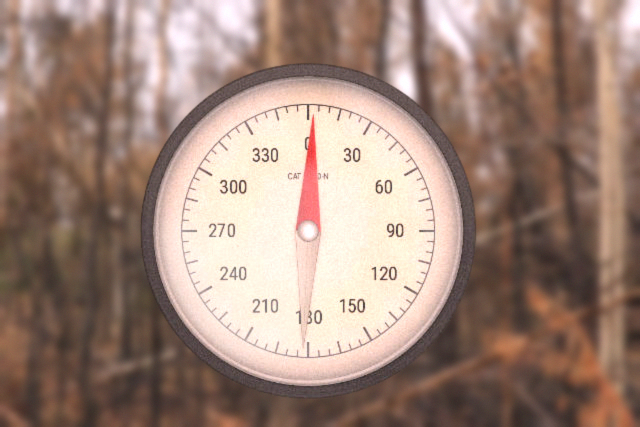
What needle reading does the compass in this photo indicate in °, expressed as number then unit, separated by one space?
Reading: 2.5 °
